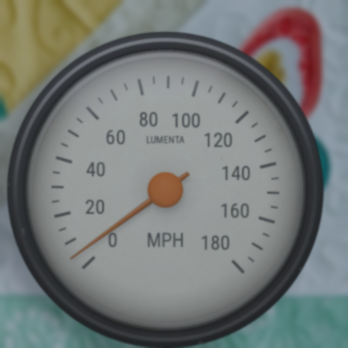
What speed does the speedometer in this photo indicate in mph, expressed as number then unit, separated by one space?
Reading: 5 mph
